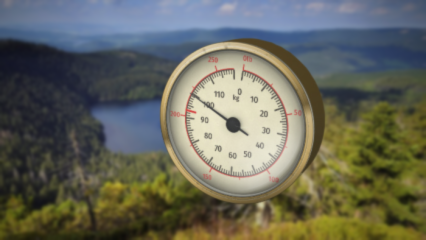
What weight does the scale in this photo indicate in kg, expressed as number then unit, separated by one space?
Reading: 100 kg
